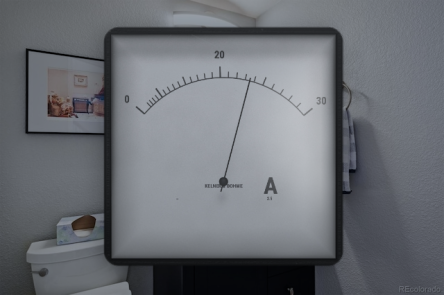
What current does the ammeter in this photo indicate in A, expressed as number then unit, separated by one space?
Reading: 23.5 A
